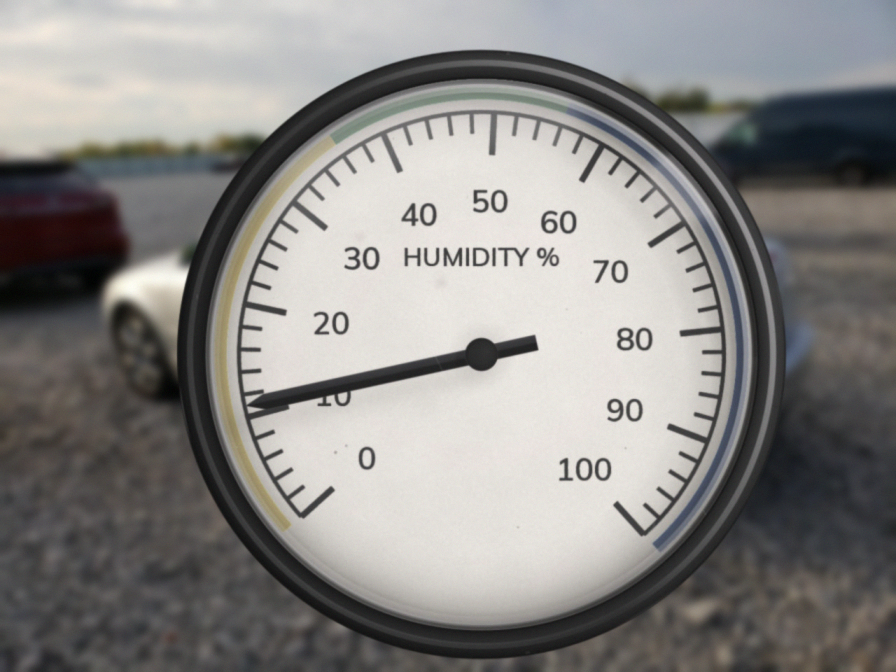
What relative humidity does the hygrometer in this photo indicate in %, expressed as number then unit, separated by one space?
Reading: 11 %
